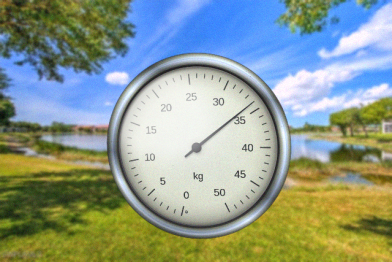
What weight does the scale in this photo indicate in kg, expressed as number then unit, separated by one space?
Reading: 34 kg
